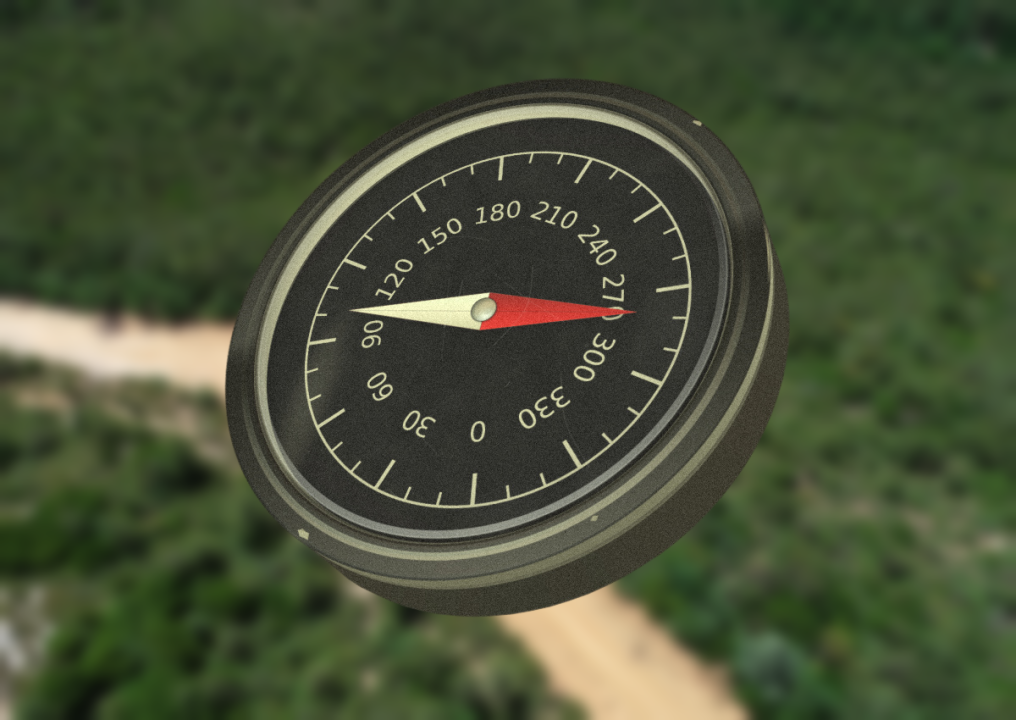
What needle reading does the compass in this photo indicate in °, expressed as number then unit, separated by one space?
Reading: 280 °
